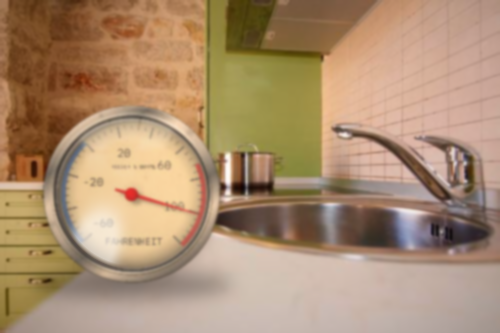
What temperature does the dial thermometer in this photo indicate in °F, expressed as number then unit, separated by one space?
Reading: 100 °F
